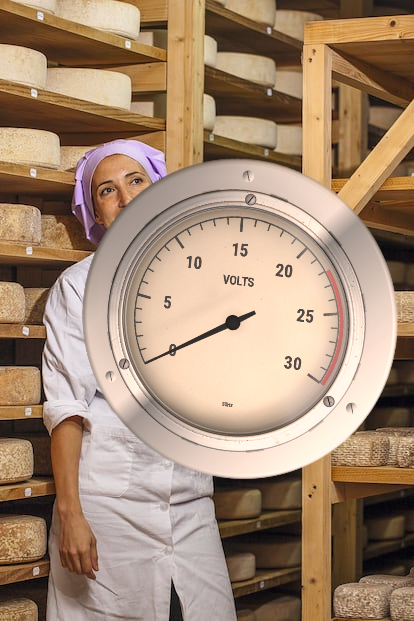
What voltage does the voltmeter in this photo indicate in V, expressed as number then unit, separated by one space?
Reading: 0 V
